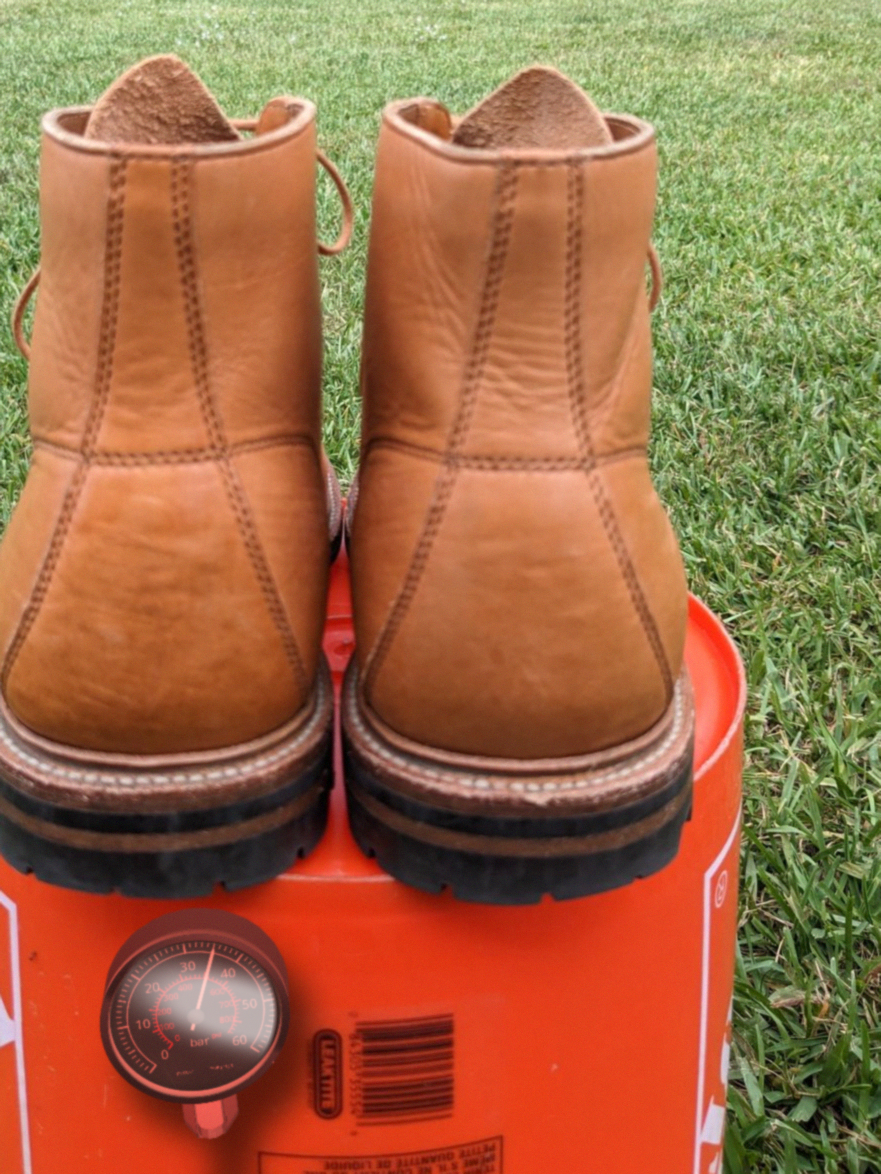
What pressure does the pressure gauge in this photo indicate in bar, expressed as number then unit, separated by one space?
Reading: 35 bar
